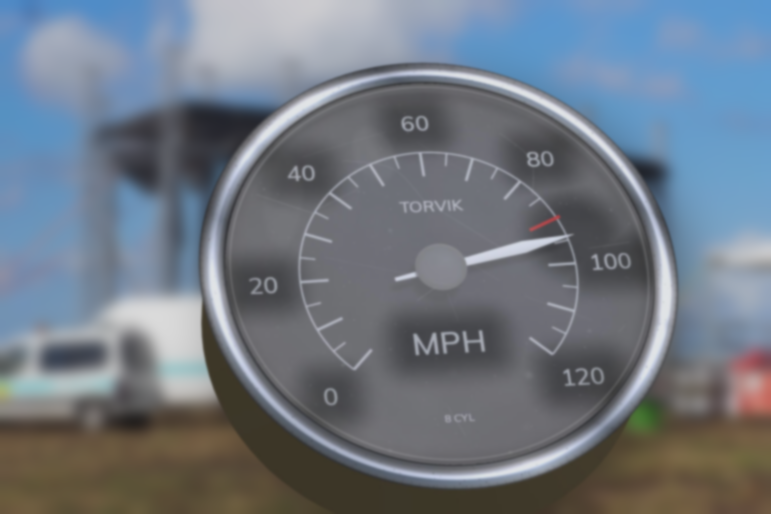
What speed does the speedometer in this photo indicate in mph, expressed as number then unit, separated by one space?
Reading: 95 mph
